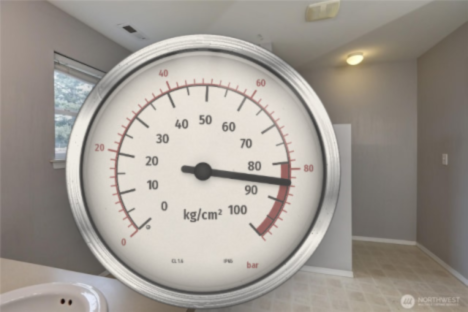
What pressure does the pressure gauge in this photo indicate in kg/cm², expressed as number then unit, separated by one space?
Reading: 85 kg/cm²
